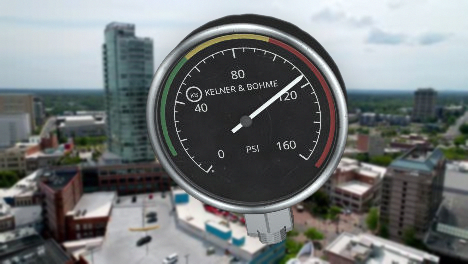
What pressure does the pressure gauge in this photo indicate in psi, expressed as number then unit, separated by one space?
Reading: 115 psi
